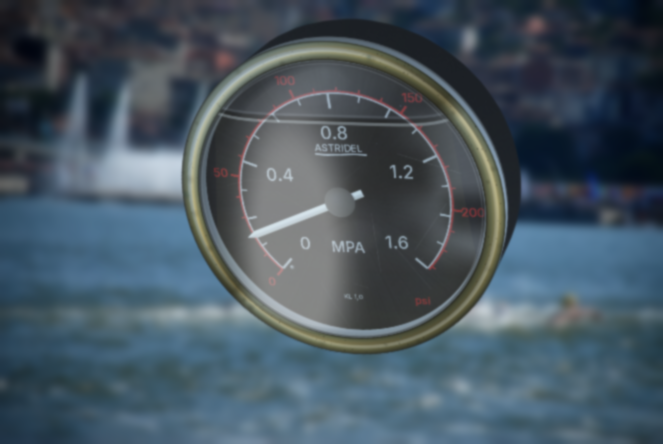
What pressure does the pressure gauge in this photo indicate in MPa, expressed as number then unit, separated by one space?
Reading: 0.15 MPa
